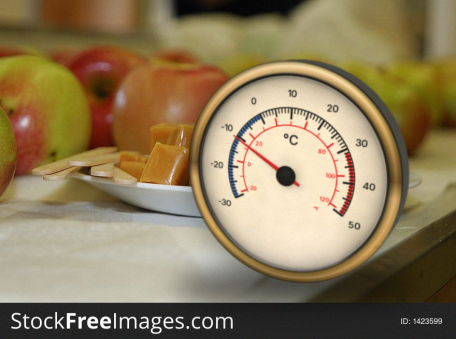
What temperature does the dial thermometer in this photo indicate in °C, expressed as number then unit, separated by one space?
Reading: -10 °C
